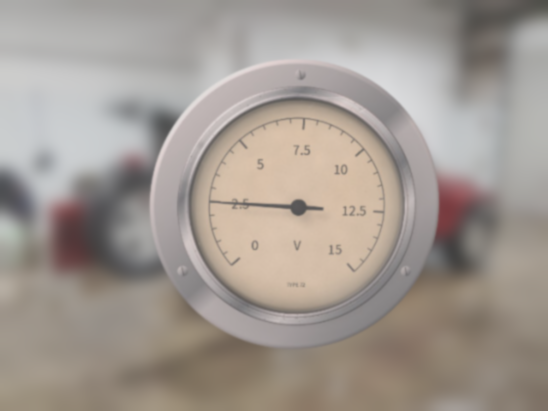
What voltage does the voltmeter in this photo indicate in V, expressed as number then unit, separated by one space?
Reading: 2.5 V
